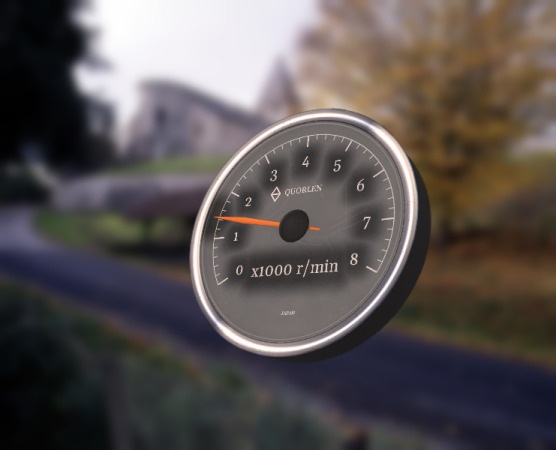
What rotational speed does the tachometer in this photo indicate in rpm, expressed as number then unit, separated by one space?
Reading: 1400 rpm
